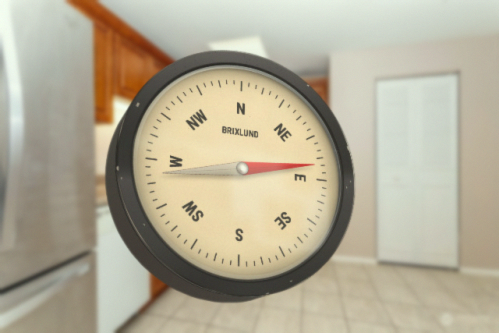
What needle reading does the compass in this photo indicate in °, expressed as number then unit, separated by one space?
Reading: 80 °
